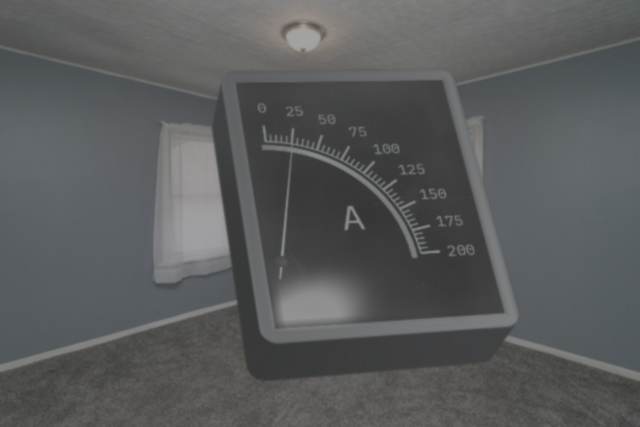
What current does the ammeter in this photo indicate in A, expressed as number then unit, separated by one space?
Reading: 25 A
